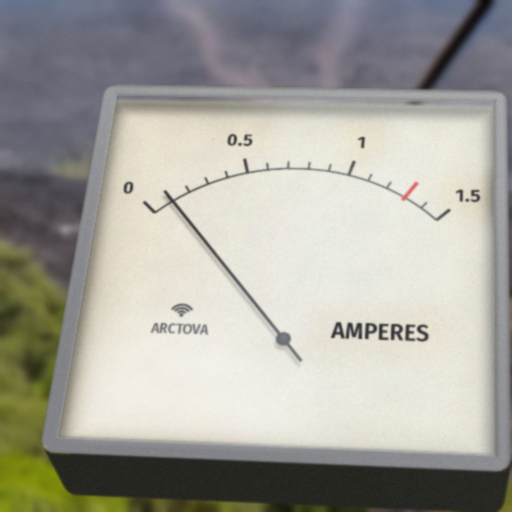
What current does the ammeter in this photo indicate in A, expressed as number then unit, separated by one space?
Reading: 0.1 A
